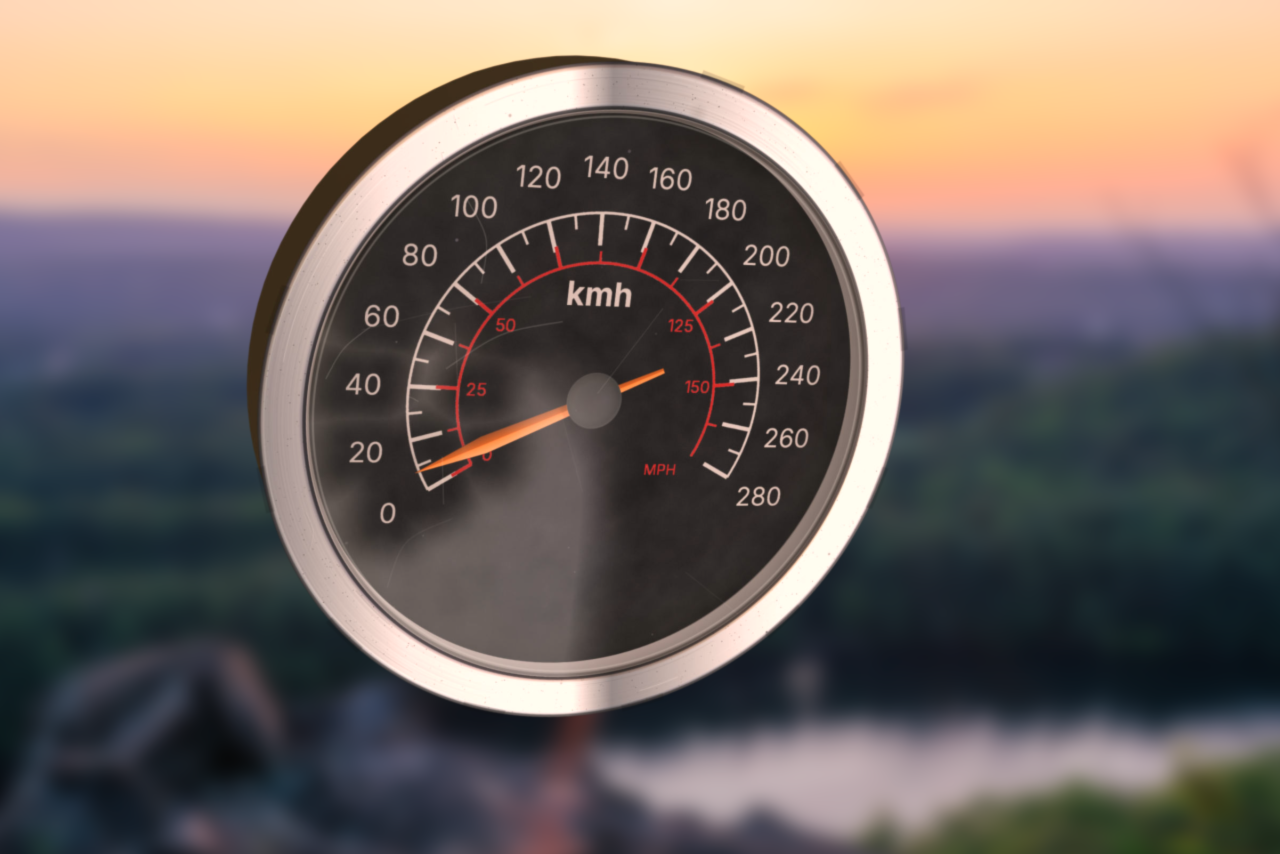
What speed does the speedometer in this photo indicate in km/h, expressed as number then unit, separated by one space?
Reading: 10 km/h
